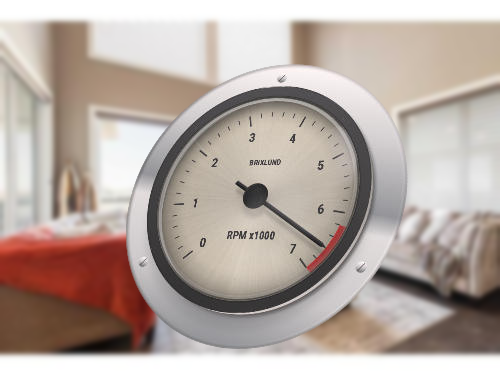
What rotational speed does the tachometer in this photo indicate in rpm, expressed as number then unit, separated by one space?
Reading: 6600 rpm
